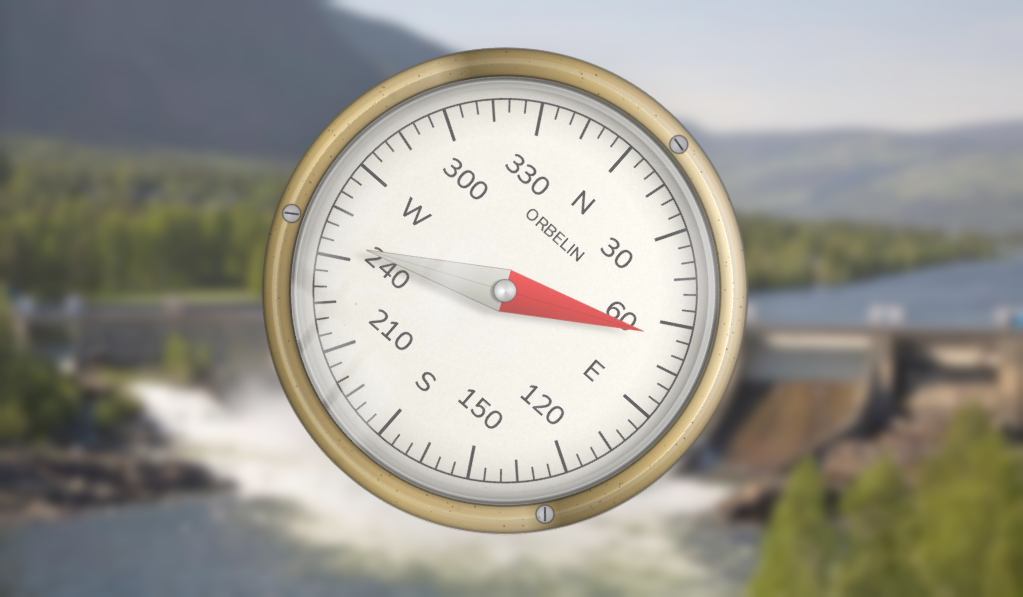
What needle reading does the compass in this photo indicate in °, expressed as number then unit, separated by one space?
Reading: 65 °
